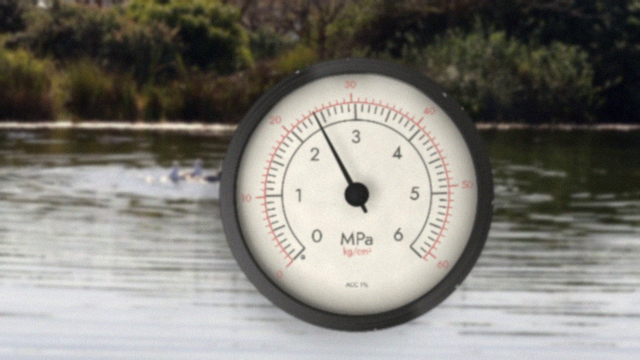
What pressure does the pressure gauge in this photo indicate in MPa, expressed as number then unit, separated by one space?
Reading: 2.4 MPa
